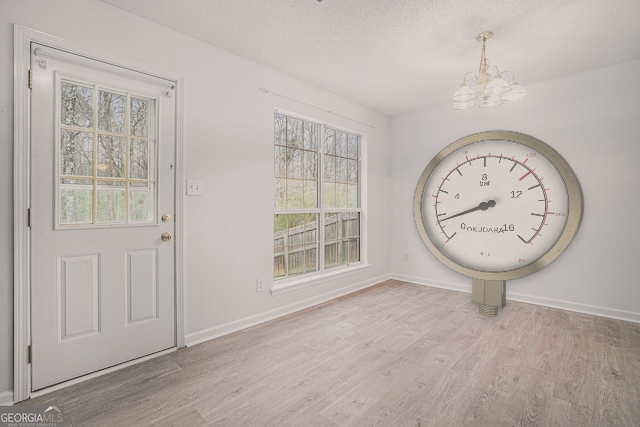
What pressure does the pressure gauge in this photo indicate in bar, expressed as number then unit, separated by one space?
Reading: 1.5 bar
